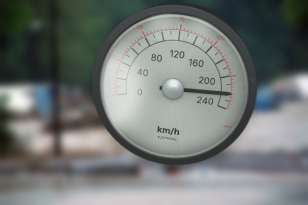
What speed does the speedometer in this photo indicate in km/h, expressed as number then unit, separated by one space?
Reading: 220 km/h
